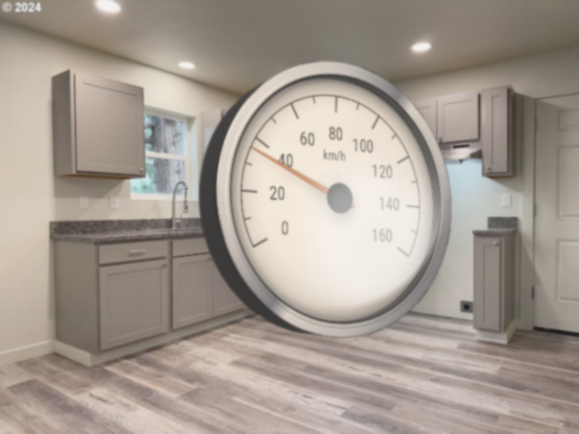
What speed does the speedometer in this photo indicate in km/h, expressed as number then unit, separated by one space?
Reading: 35 km/h
